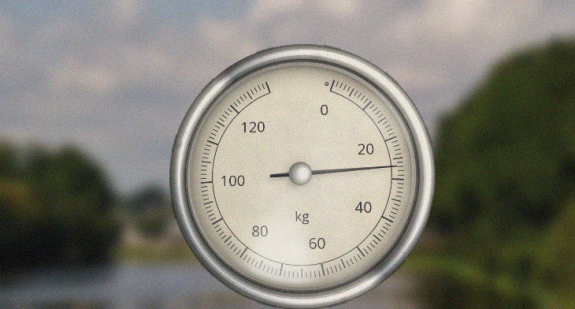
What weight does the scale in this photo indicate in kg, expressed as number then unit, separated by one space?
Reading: 27 kg
